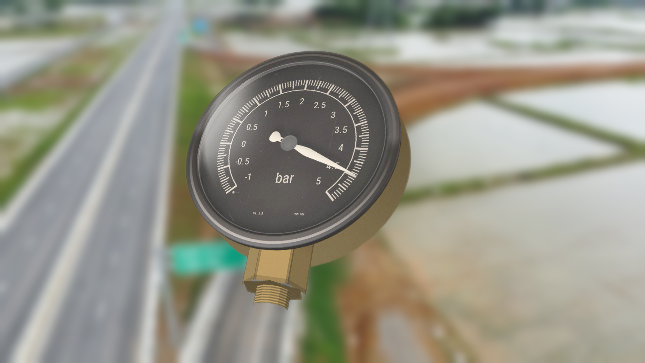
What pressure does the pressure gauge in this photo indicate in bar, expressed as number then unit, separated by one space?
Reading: 4.5 bar
